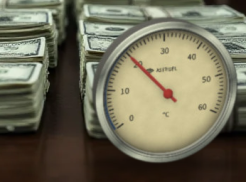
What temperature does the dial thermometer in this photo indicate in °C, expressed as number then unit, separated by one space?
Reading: 20 °C
